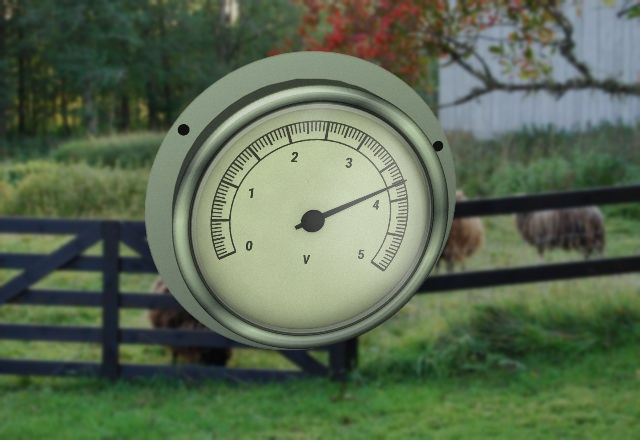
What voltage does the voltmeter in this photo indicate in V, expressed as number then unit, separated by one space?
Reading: 3.75 V
